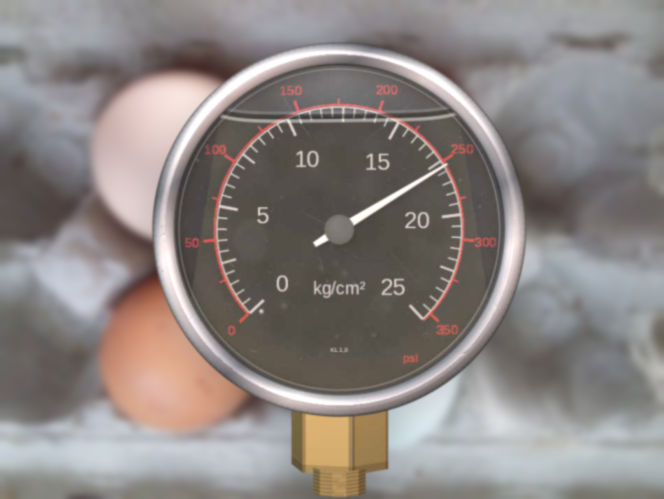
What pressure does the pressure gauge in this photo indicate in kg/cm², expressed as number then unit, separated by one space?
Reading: 17.75 kg/cm²
